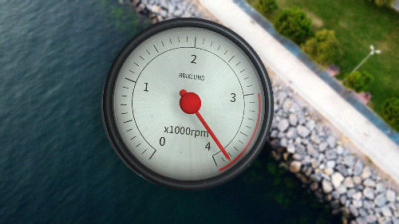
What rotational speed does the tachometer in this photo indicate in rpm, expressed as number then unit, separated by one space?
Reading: 3850 rpm
